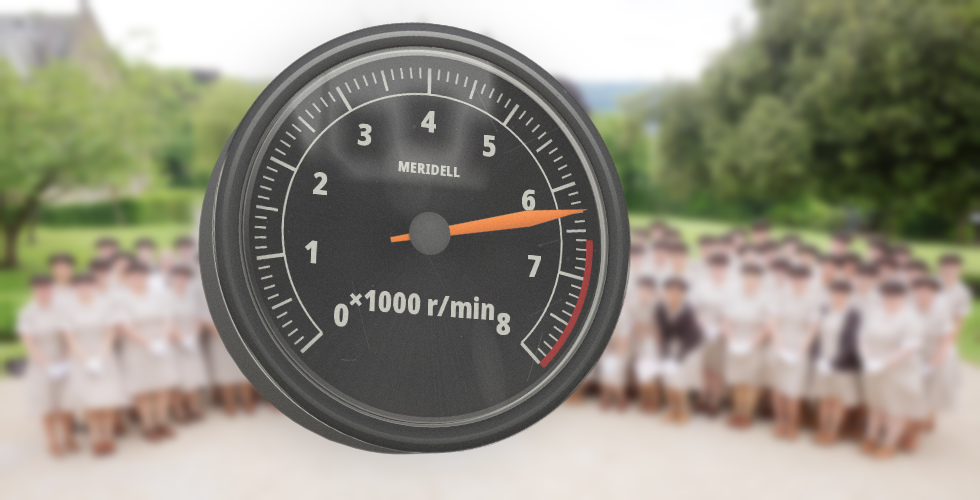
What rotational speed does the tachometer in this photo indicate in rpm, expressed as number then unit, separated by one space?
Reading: 6300 rpm
